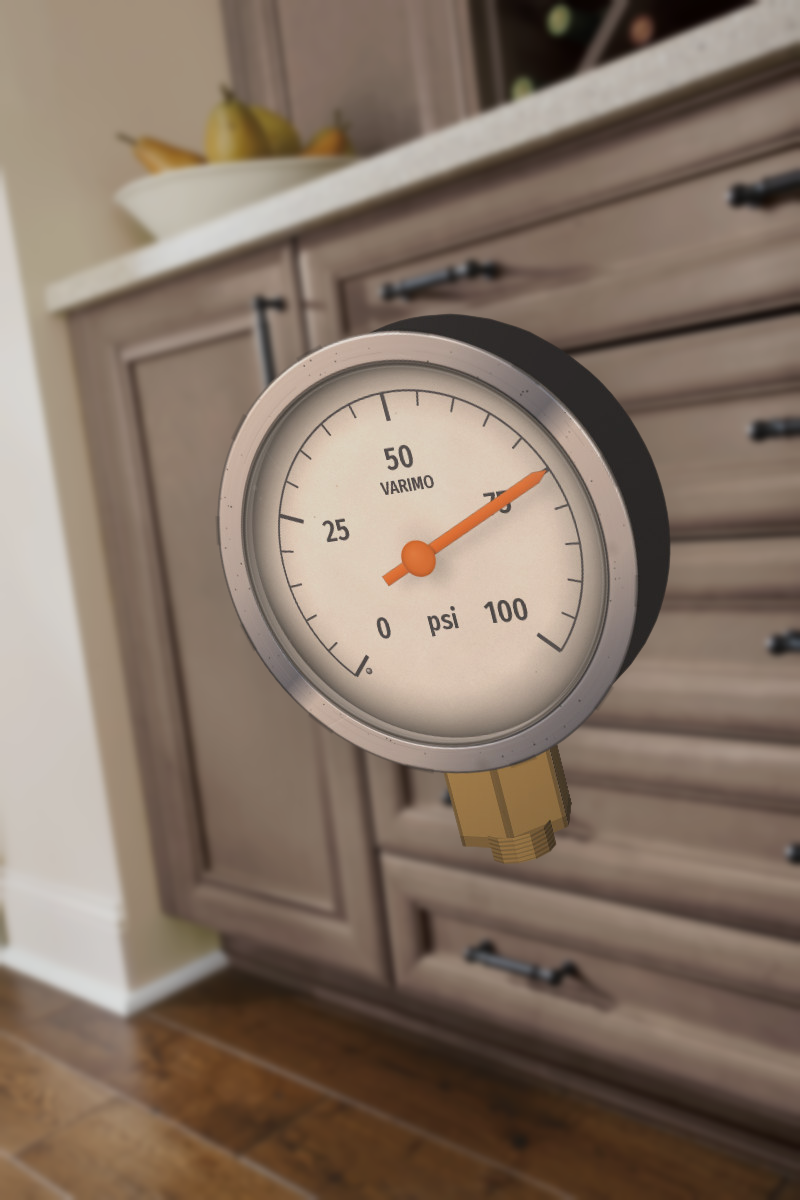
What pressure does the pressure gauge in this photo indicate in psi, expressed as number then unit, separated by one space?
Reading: 75 psi
